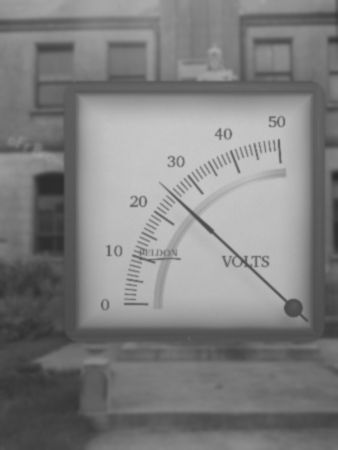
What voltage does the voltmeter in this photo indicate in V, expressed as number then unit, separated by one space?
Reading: 25 V
